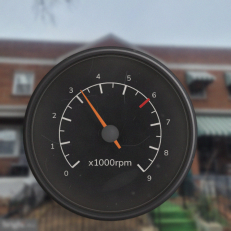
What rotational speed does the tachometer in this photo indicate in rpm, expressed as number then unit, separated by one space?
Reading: 3250 rpm
